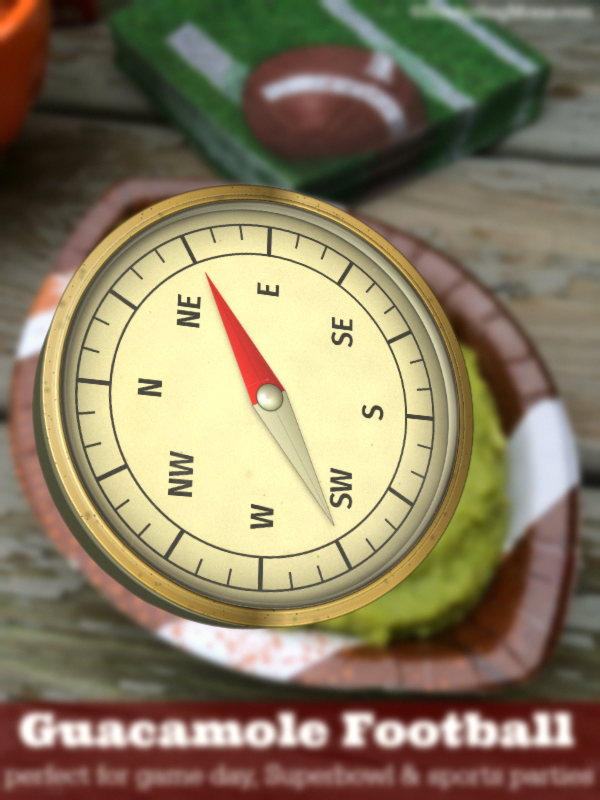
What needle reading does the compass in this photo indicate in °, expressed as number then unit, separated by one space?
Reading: 60 °
